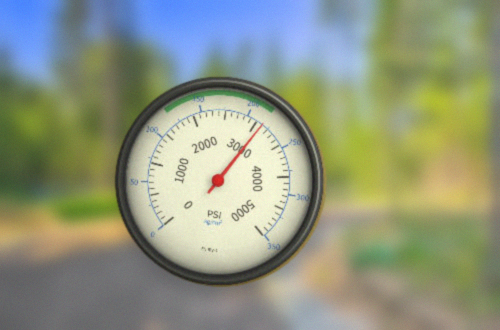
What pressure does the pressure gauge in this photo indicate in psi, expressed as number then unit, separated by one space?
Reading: 3100 psi
